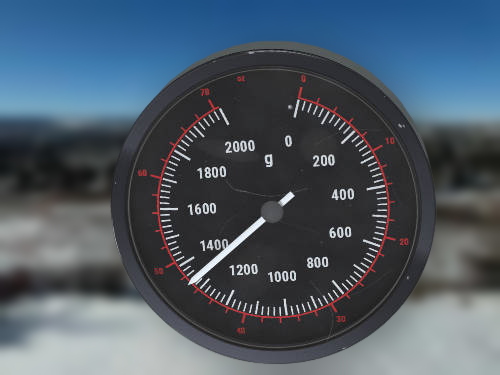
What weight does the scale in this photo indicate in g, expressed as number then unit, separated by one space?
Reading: 1340 g
